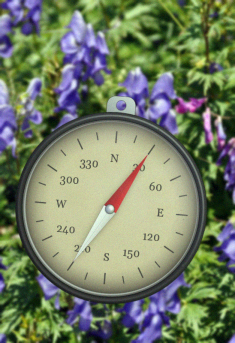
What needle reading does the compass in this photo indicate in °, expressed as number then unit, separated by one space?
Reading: 30 °
